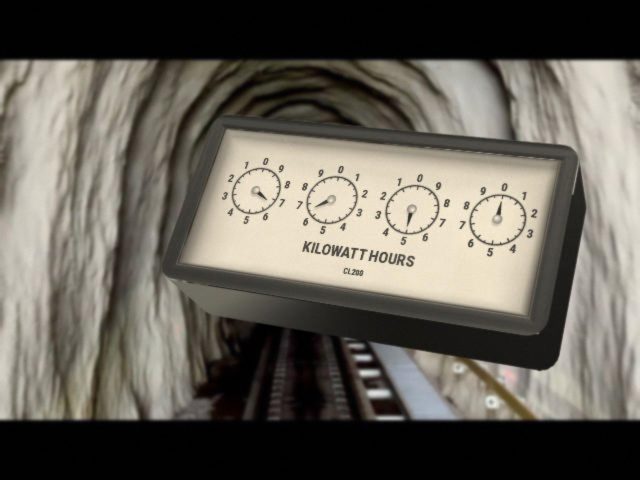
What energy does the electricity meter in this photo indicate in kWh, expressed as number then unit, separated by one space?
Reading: 6650 kWh
